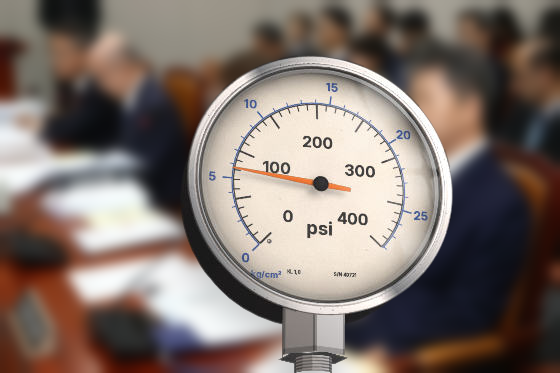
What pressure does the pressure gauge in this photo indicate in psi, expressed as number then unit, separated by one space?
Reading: 80 psi
